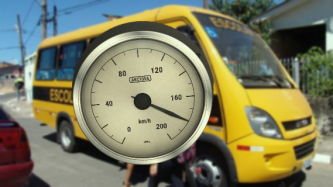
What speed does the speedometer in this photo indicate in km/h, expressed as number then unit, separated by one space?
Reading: 180 km/h
